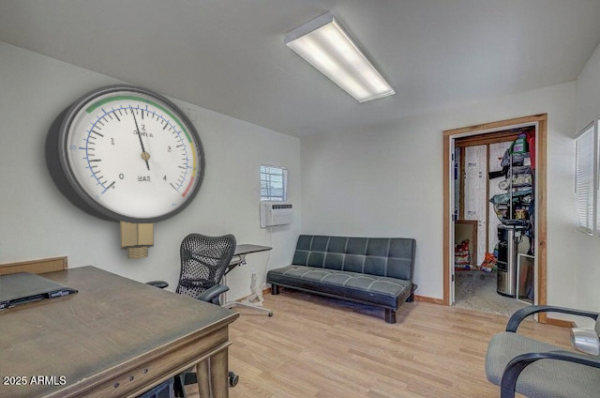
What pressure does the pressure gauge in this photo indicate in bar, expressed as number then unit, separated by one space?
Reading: 1.8 bar
